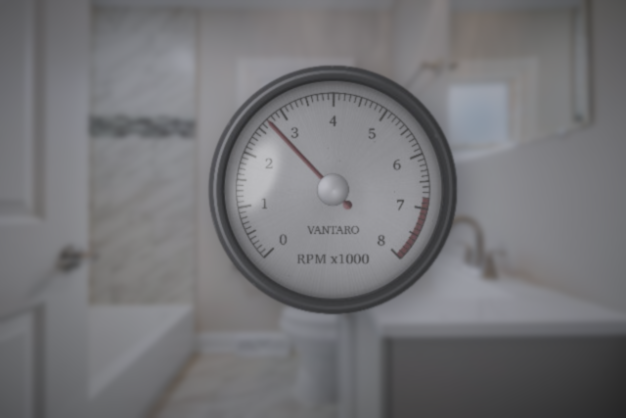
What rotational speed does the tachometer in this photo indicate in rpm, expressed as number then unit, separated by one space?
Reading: 2700 rpm
